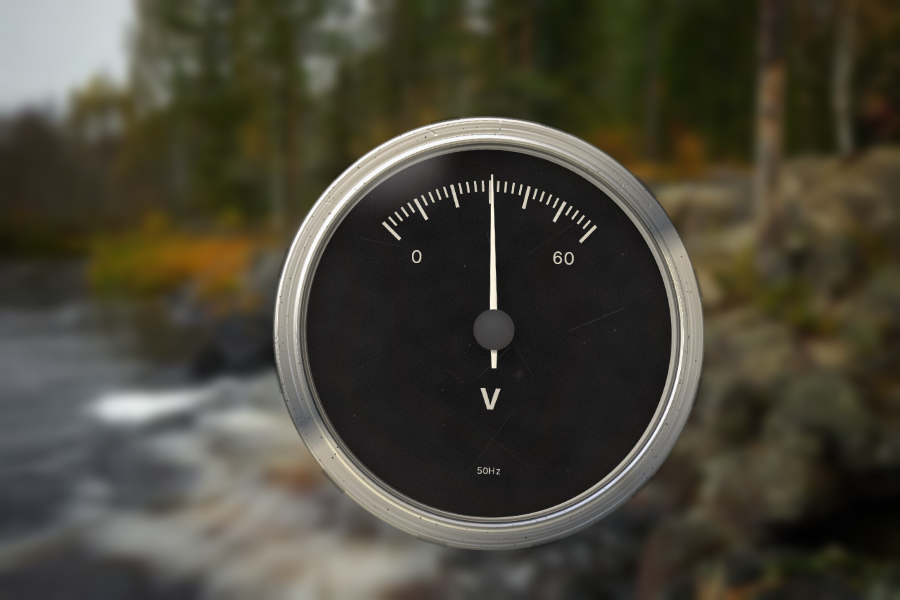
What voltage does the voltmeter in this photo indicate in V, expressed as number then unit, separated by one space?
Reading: 30 V
